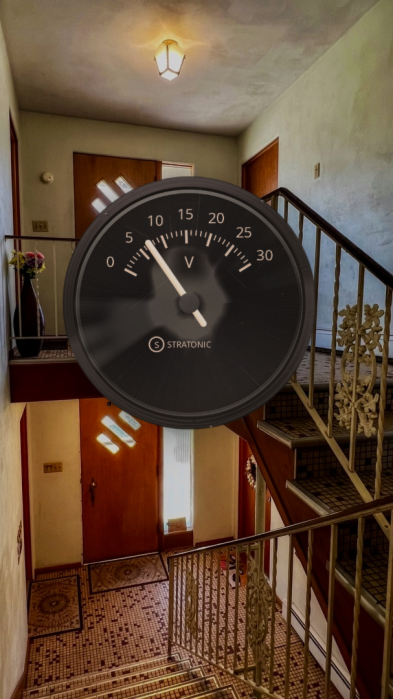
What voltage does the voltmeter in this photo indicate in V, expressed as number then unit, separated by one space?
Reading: 7 V
